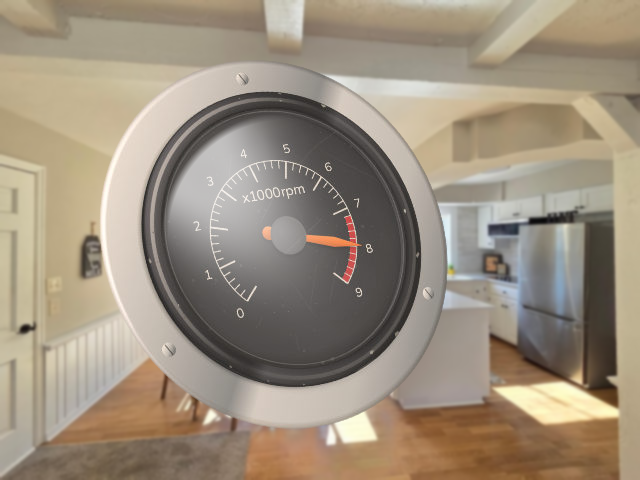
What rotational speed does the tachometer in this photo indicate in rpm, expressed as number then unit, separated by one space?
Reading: 8000 rpm
